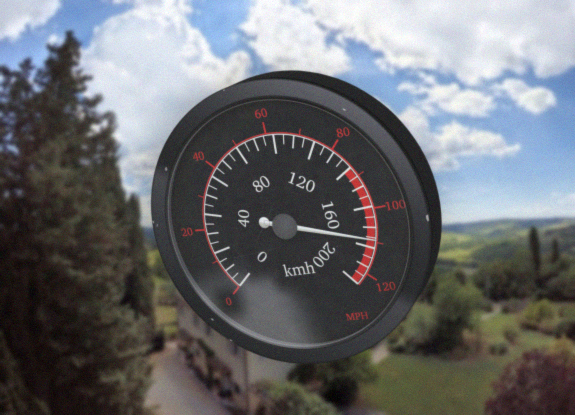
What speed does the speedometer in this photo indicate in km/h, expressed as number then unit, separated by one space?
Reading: 175 km/h
